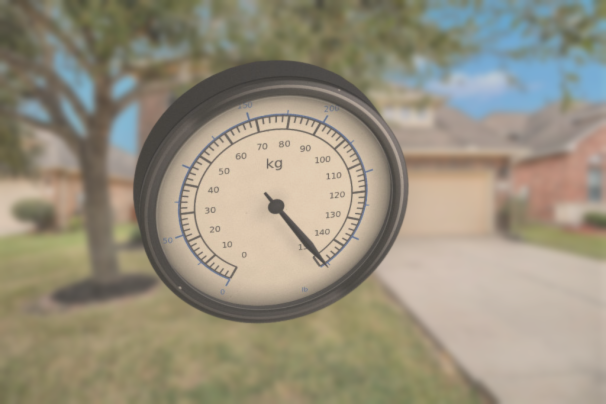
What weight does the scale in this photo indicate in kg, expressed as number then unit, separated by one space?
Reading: 148 kg
